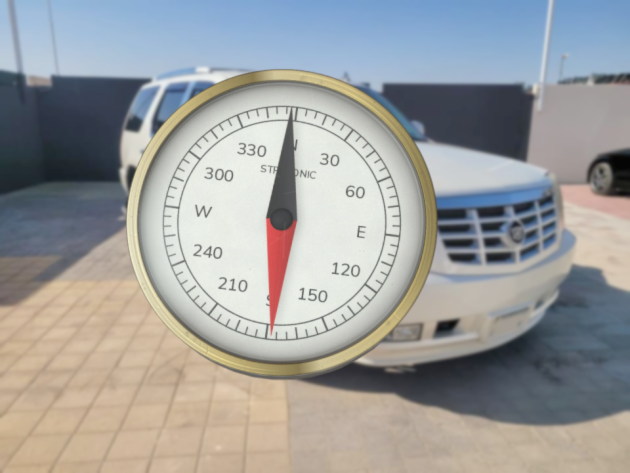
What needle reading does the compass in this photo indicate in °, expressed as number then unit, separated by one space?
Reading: 177.5 °
